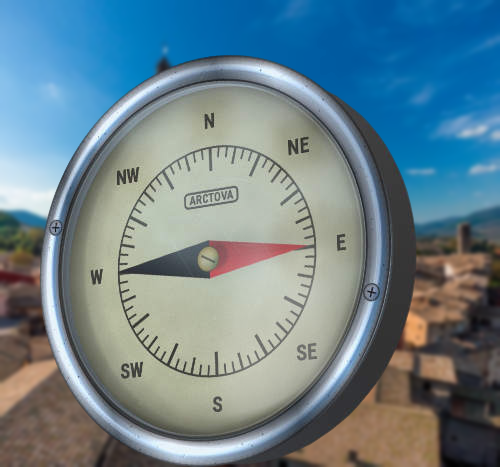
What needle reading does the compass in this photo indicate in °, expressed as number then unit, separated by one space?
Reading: 90 °
